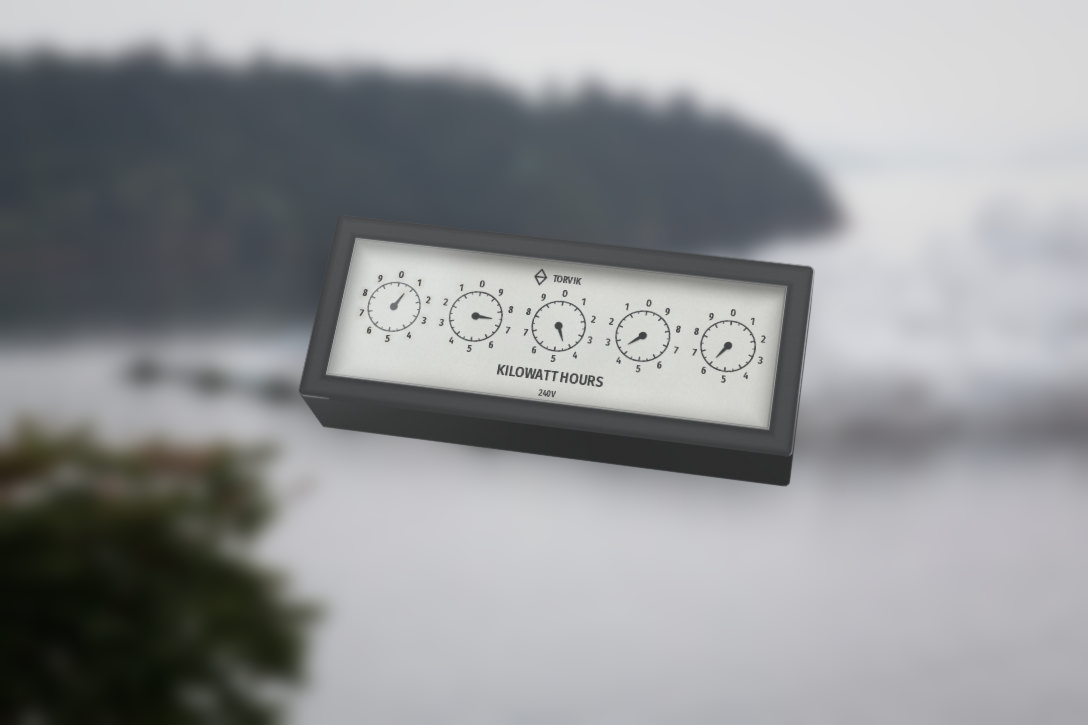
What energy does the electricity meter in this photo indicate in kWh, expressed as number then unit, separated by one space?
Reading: 7436 kWh
